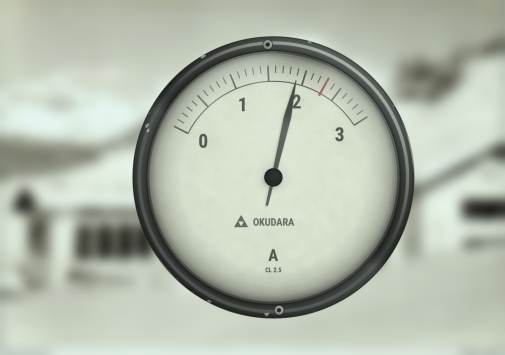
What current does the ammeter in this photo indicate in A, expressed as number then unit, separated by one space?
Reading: 1.9 A
